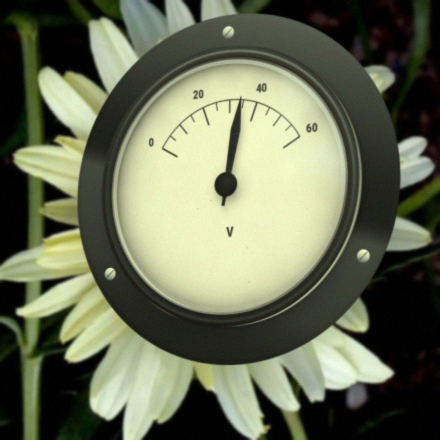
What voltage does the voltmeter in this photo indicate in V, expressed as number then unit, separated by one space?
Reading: 35 V
